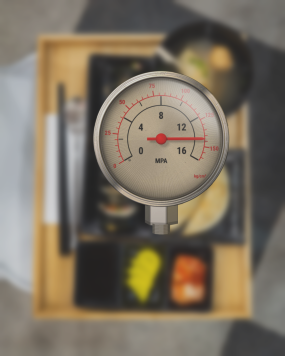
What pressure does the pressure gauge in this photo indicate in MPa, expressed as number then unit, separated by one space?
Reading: 14 MPa
